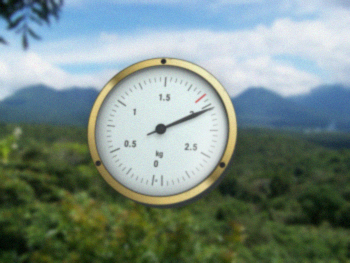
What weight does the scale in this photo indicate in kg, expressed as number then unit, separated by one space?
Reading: 2.05 kg
